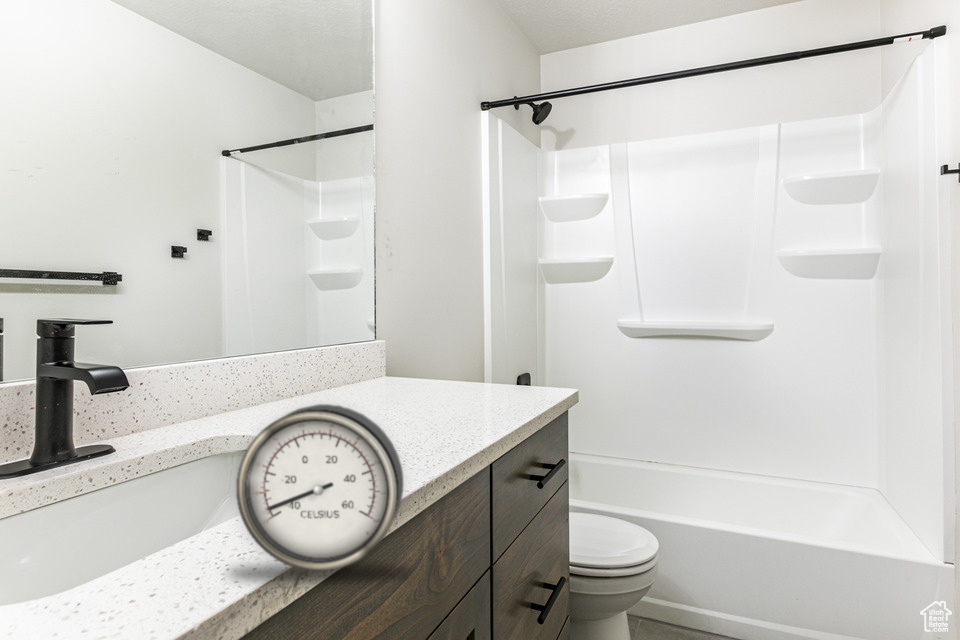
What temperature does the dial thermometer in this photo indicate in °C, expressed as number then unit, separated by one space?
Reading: -36 °C
